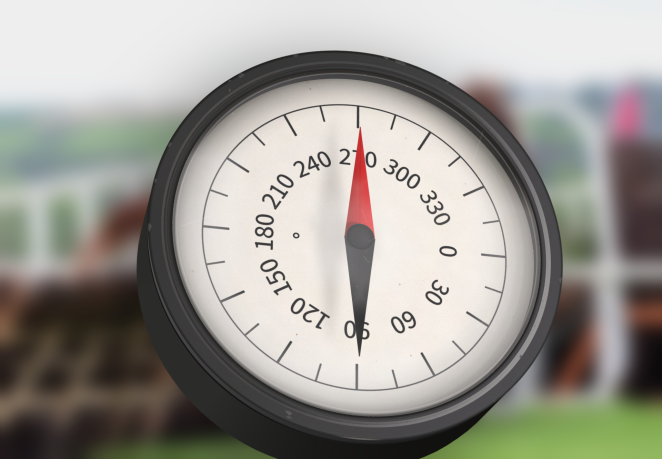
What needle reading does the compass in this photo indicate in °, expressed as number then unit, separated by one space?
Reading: 270 °
